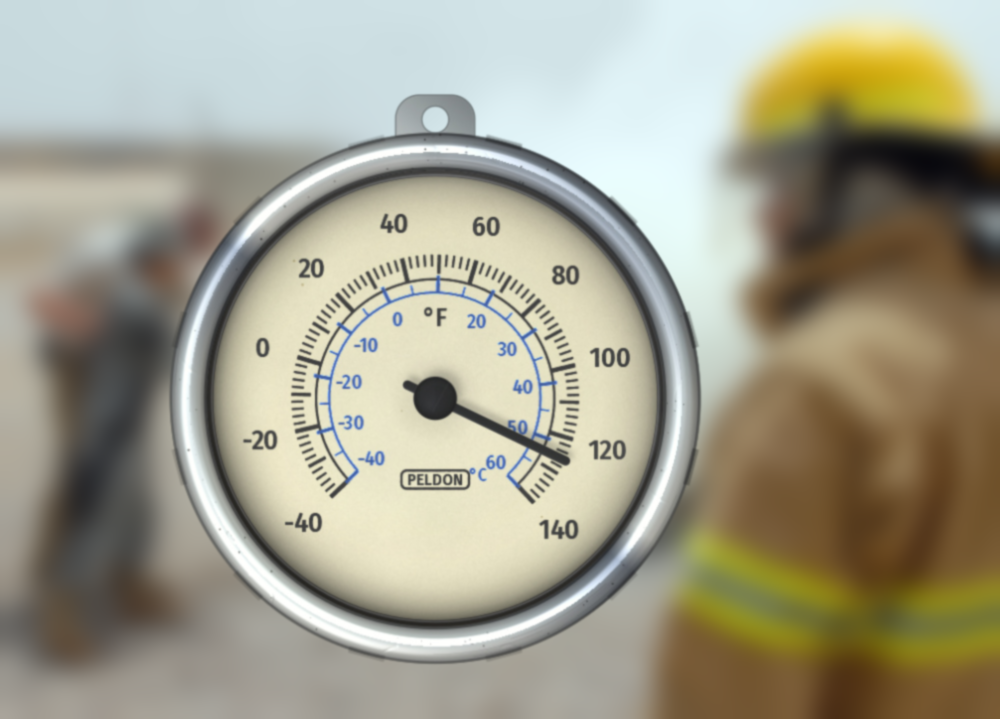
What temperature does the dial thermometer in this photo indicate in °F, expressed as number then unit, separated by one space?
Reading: 126 °F
